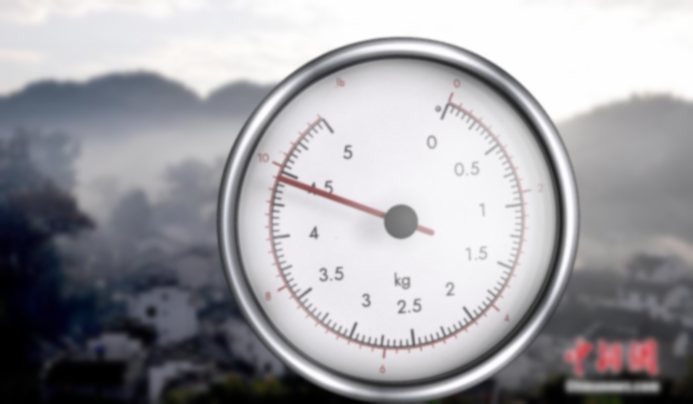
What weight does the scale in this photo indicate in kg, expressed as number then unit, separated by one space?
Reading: 4.45 kg
